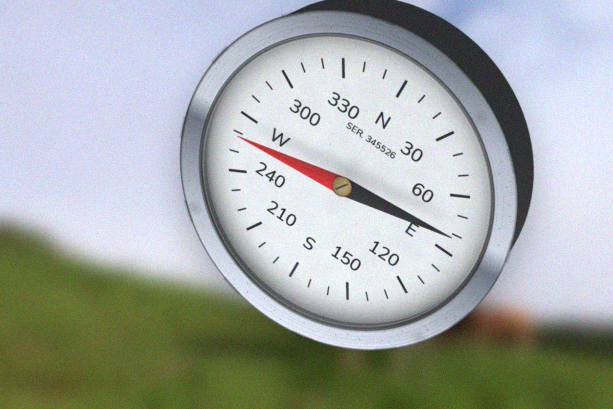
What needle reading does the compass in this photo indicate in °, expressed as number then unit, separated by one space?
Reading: 260 °
